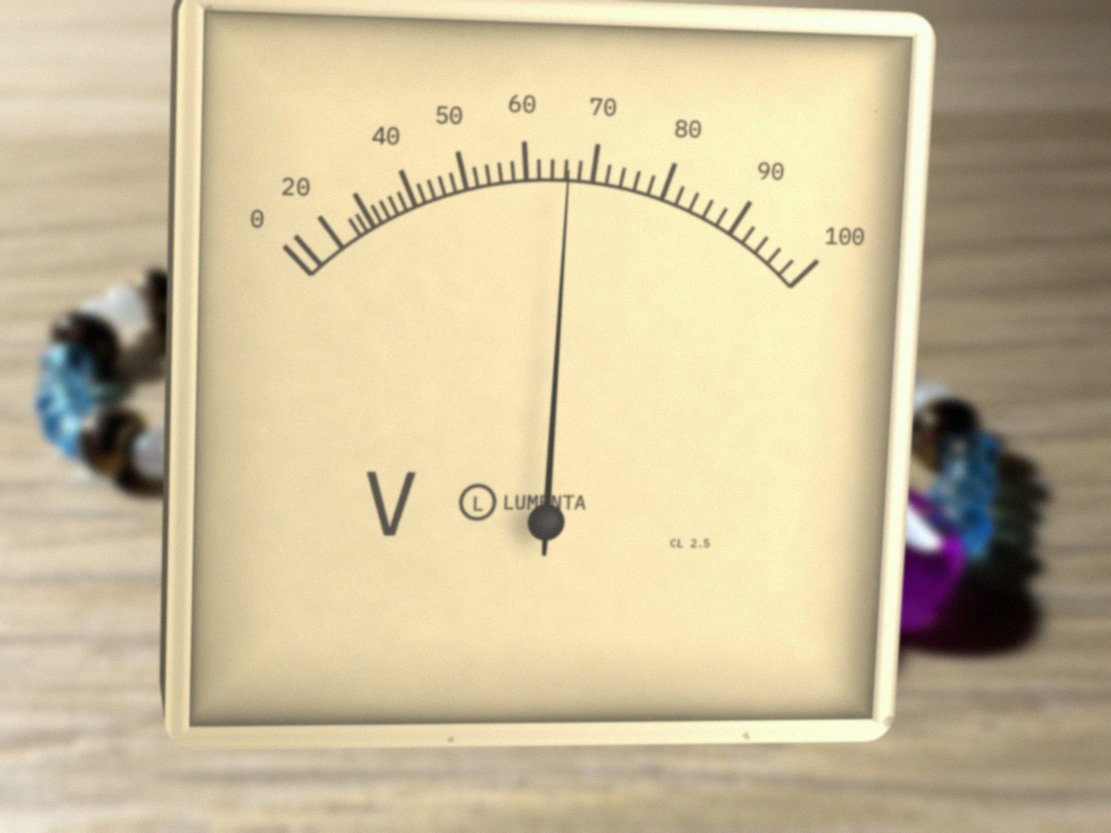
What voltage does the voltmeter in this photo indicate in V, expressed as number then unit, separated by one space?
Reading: 66 V
